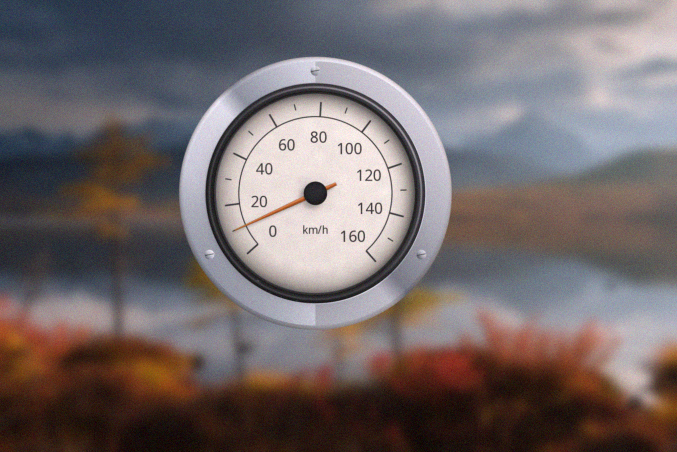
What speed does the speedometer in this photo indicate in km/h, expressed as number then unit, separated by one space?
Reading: 10 km/h
